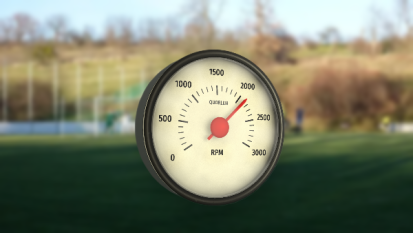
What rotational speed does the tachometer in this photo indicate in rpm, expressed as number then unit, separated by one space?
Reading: 2100 rpm
